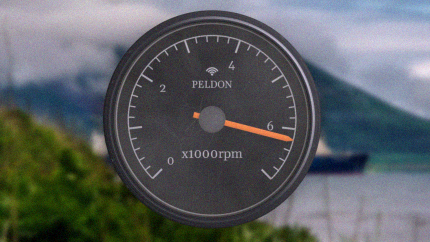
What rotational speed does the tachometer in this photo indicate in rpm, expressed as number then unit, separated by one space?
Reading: 6200 rpm
